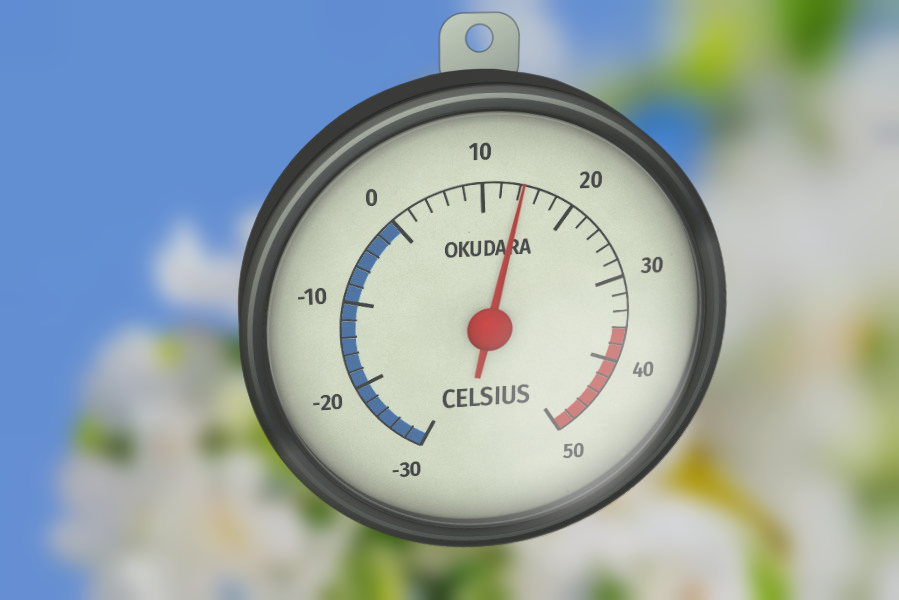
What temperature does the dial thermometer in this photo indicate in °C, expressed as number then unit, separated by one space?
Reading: 14 °C
